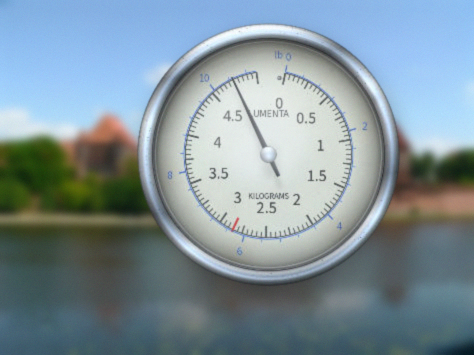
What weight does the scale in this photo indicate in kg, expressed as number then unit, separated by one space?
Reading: 4.75 kg
